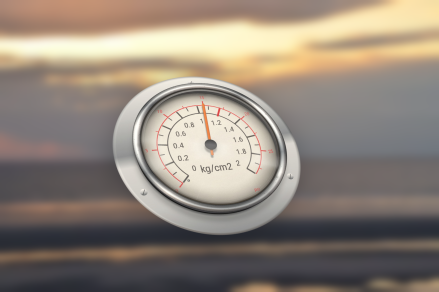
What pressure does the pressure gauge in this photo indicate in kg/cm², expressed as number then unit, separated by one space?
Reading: 1.05 kg/cm²
